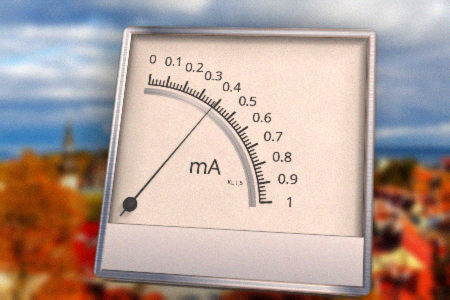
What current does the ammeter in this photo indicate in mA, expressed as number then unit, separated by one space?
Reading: 0.4 mA
